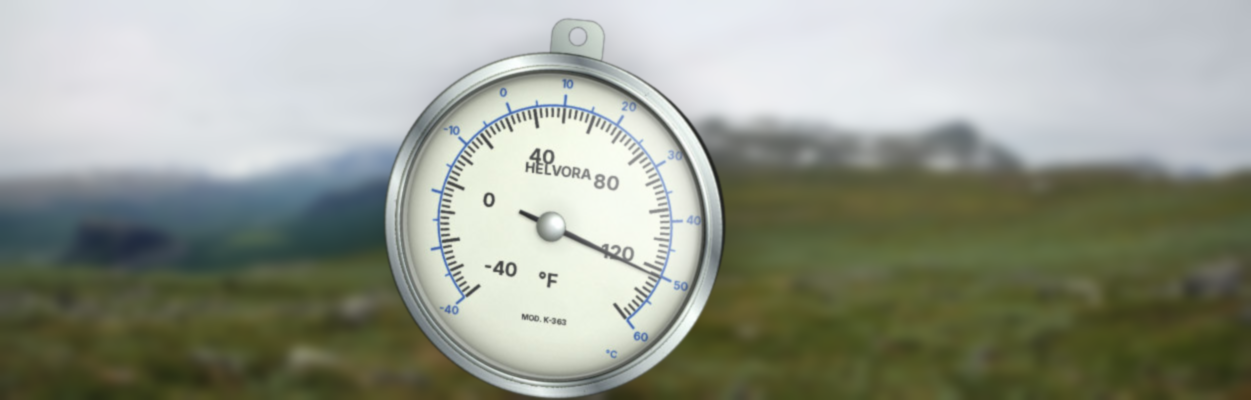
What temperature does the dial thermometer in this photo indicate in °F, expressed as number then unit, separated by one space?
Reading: 122 °F
